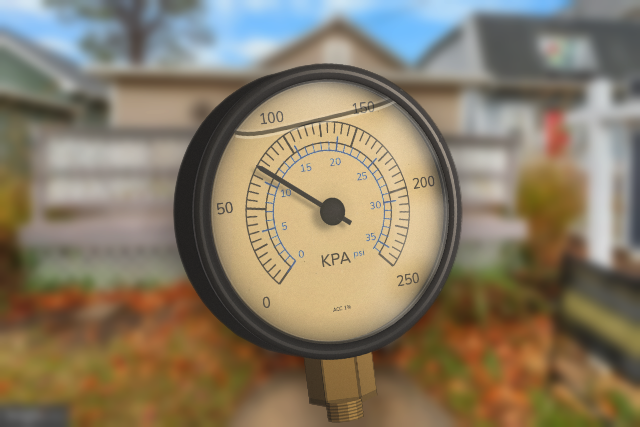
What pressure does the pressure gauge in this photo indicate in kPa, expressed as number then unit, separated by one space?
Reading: 75 kPa
